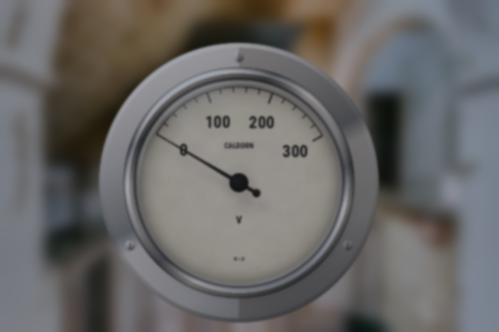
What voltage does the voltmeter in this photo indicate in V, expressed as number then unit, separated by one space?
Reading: 0 V
